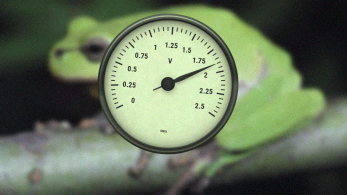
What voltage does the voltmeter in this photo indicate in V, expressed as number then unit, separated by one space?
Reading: 1.9 V
